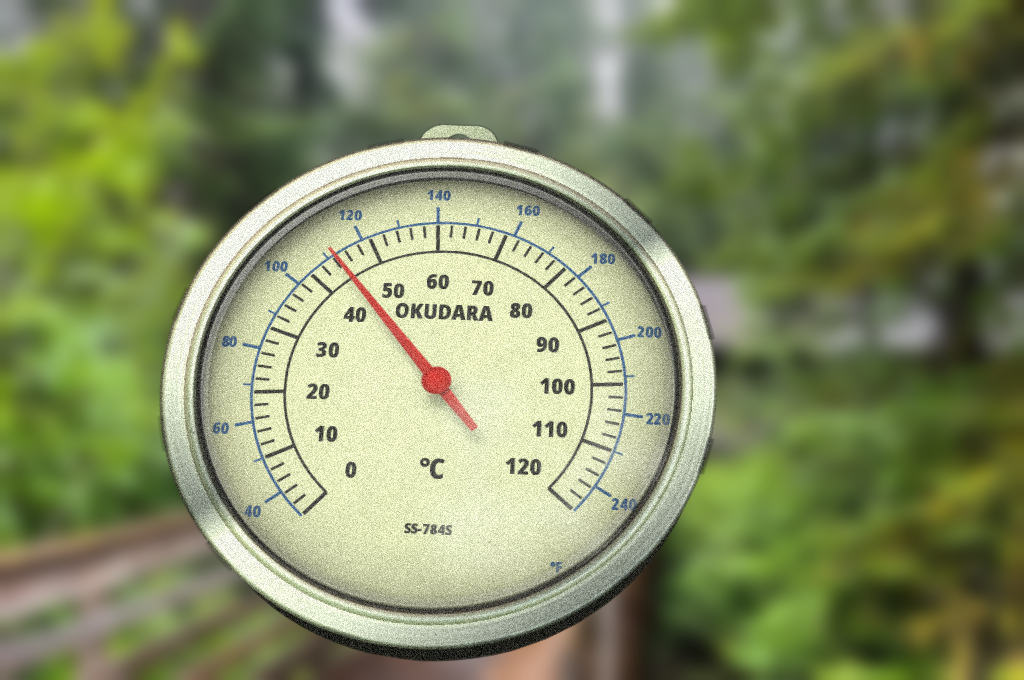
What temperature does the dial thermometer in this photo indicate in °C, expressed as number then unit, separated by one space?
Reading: 44 °C
